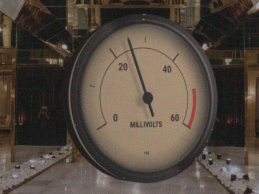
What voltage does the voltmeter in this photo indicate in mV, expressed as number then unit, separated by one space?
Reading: 25 mV
